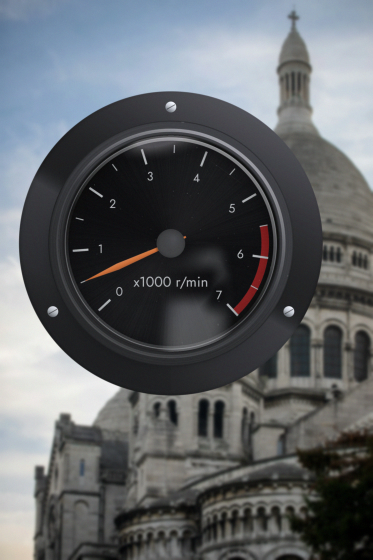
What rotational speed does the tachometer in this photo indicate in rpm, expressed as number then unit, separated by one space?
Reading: 500 rpm
